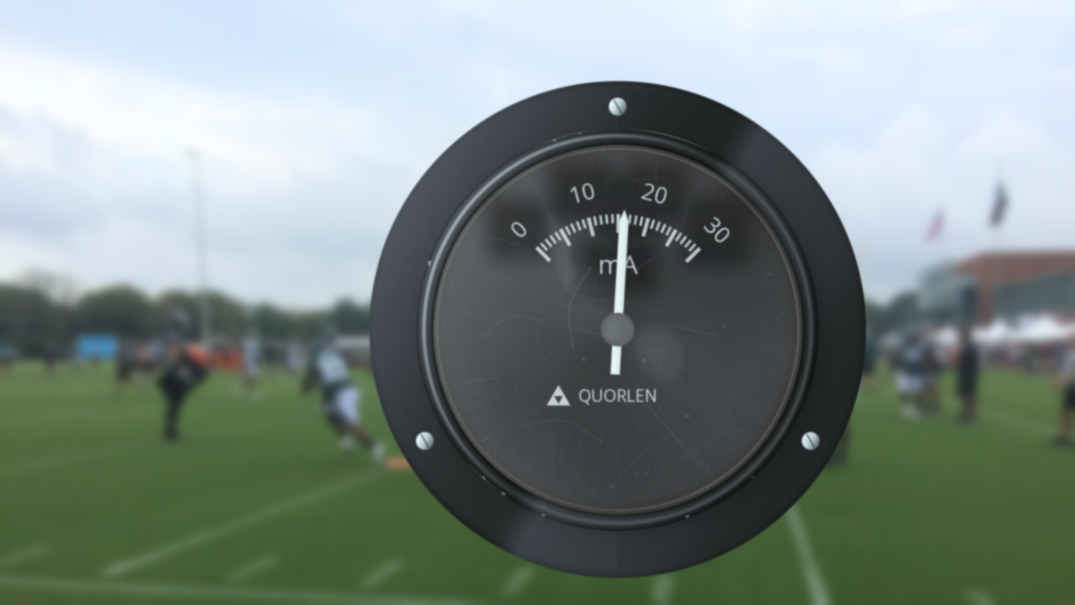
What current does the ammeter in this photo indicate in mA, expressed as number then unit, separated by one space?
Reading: 16 mA
